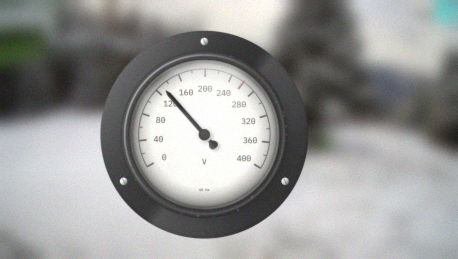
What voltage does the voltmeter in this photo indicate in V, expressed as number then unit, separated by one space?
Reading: 130 V
